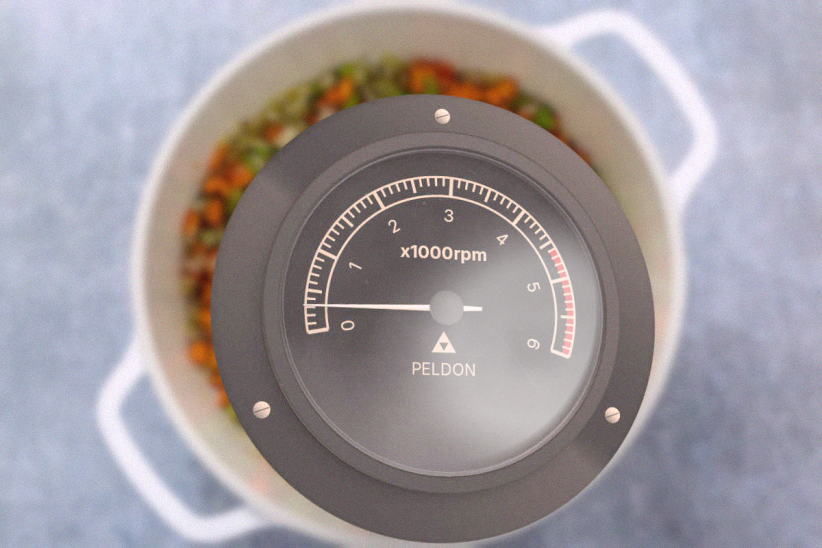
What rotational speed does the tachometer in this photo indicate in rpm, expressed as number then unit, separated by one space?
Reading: 300 rpm
